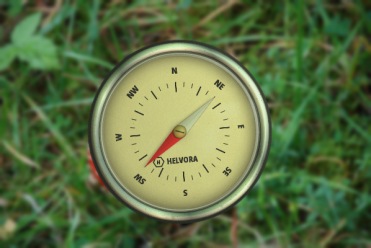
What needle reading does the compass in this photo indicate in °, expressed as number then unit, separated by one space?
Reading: 230 °
